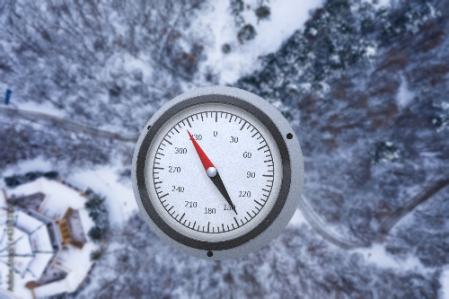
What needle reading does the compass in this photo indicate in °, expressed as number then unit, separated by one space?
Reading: 325 °
